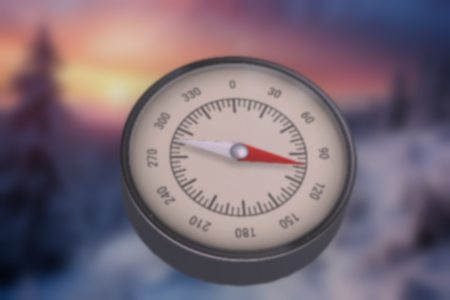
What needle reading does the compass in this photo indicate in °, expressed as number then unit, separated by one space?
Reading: 105 °
